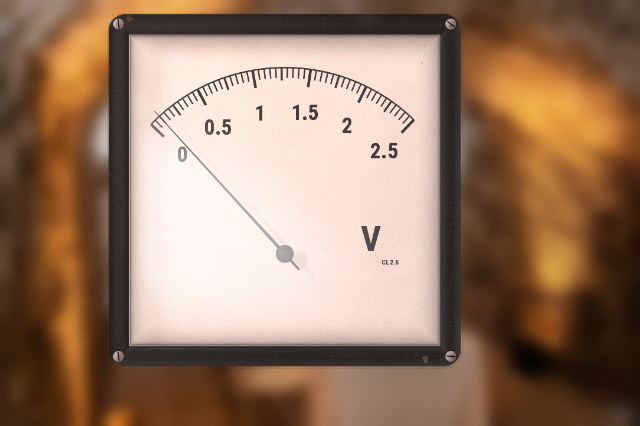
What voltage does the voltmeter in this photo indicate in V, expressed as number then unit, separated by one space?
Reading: 0.1 V
